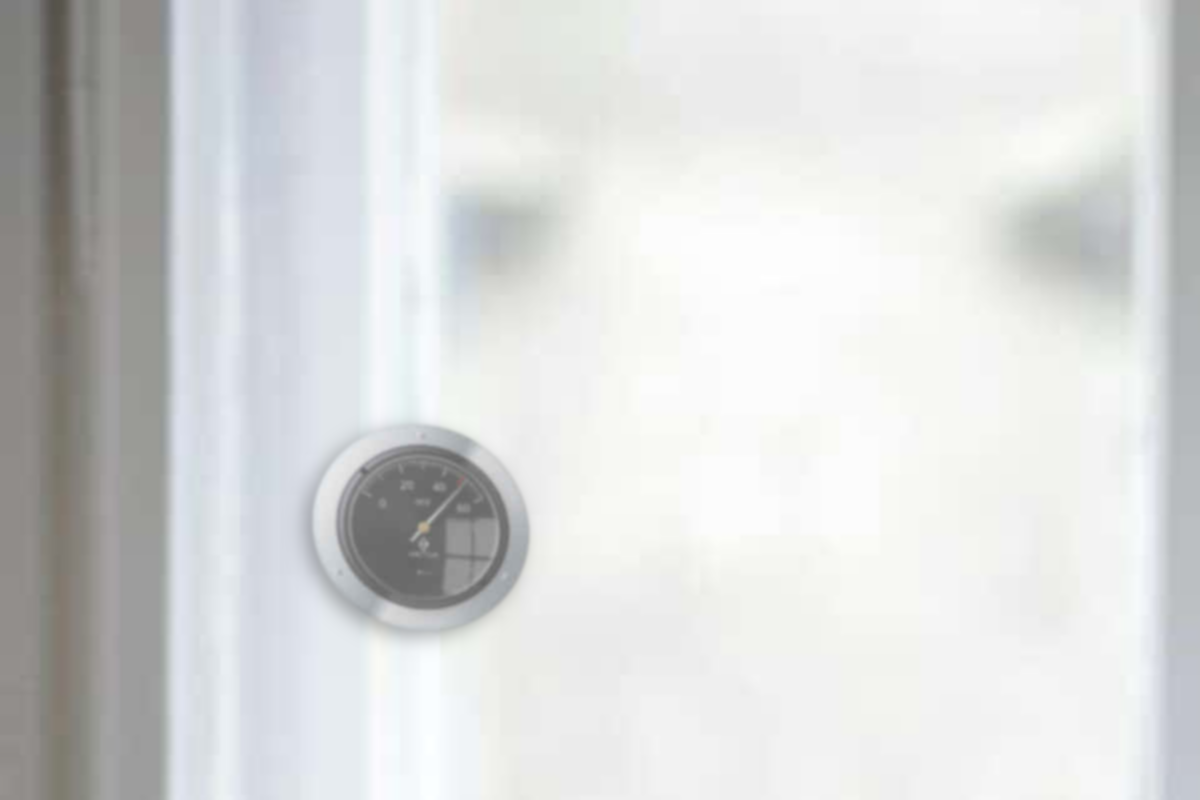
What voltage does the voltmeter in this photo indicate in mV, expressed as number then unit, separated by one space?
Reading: 50 mV
